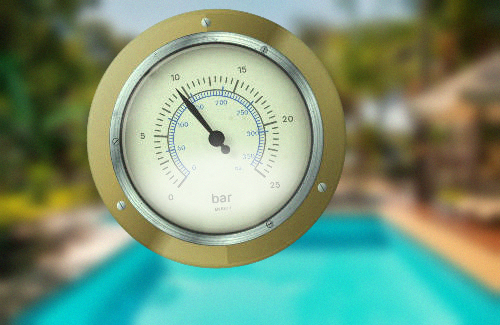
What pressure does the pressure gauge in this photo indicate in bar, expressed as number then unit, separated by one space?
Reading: 9.5 bar
